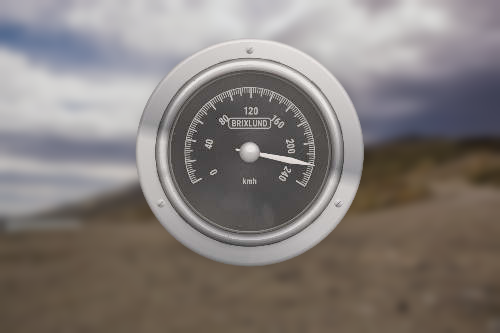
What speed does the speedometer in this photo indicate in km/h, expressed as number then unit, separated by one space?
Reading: 220 km/h
